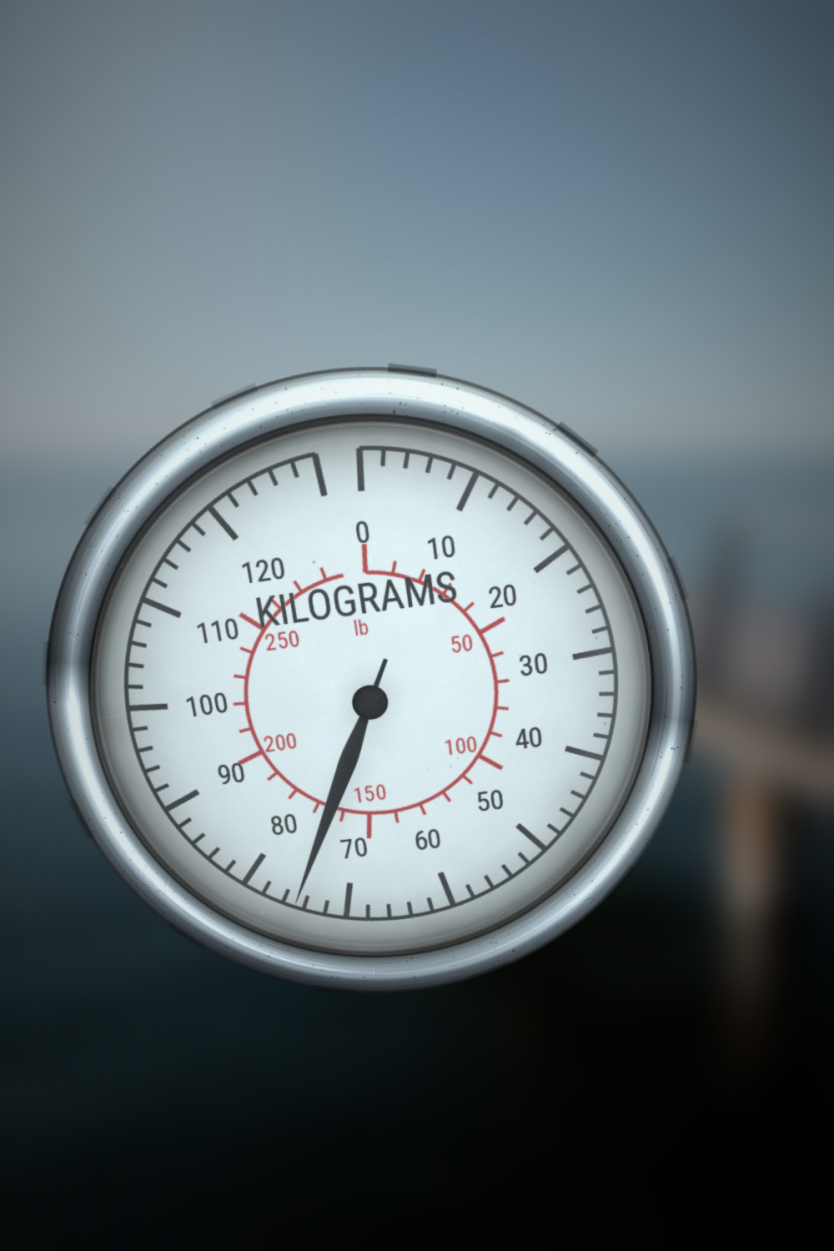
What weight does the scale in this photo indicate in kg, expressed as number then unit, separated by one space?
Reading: 75 kg
